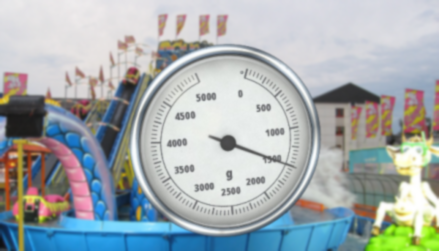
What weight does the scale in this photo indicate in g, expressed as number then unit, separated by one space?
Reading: 1500 g
